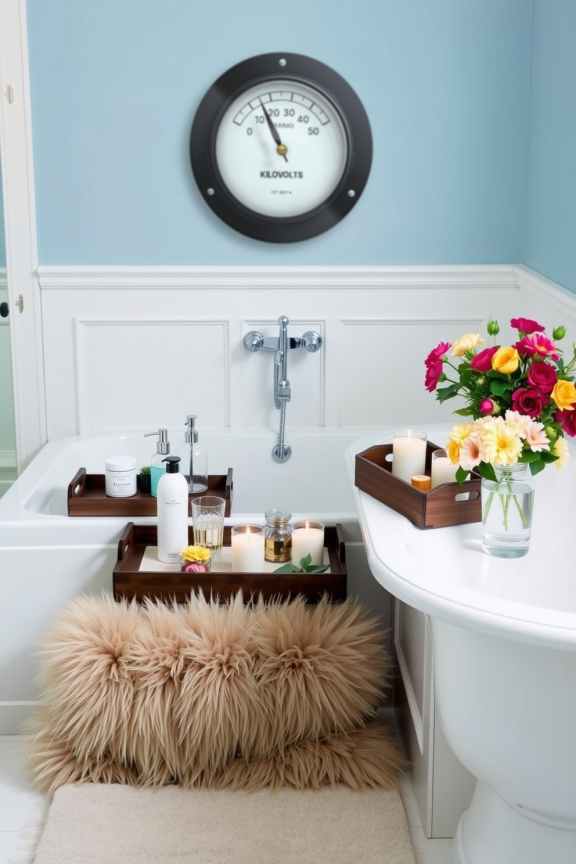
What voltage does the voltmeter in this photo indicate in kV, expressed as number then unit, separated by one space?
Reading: 15 kV
